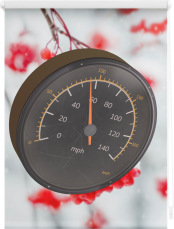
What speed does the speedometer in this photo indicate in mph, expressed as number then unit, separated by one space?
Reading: 55 mph
